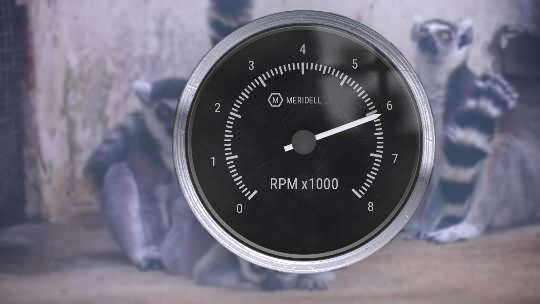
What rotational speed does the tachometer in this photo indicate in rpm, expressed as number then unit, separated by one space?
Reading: 6100 rpm
